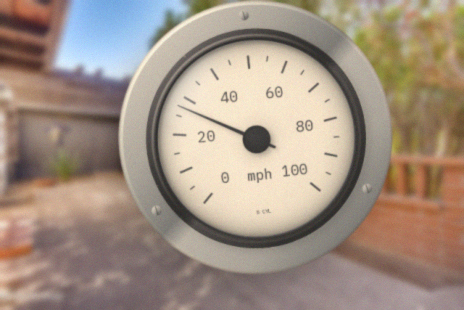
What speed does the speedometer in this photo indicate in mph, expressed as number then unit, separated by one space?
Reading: 27.5 mph
